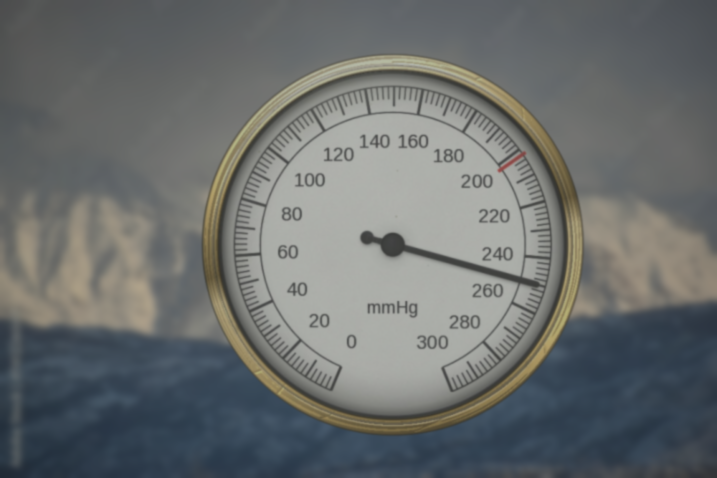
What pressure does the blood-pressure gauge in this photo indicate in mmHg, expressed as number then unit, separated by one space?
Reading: 250 mmHg
